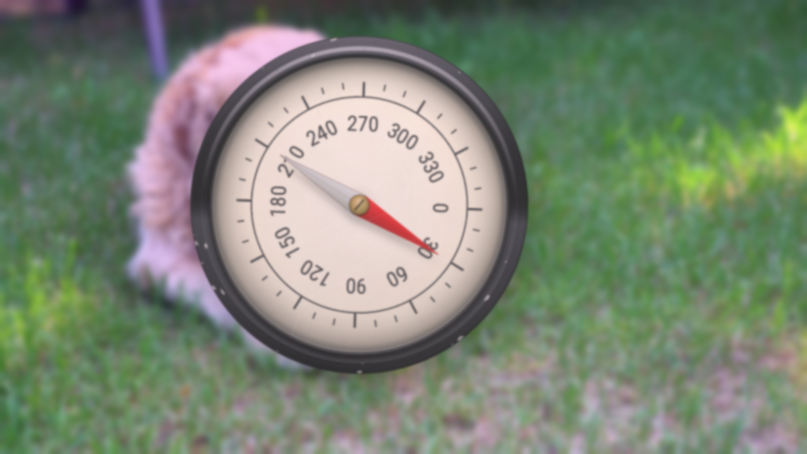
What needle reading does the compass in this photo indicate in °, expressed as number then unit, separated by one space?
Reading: 30 °
